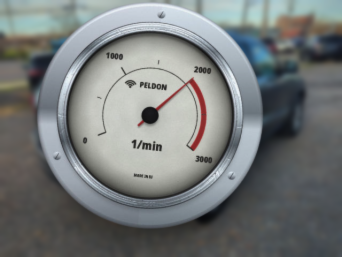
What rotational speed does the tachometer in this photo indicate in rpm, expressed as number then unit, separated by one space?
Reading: 2000 rpm
